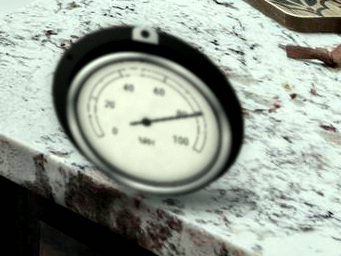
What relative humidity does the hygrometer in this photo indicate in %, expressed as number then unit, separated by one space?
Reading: 80 %
